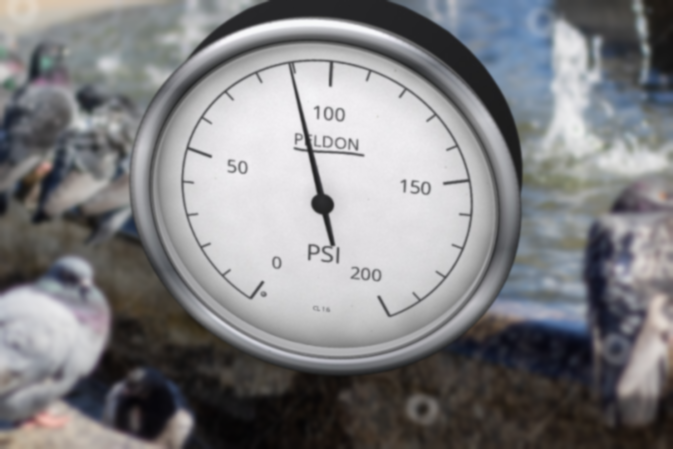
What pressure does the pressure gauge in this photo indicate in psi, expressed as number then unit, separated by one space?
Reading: 90 psi
